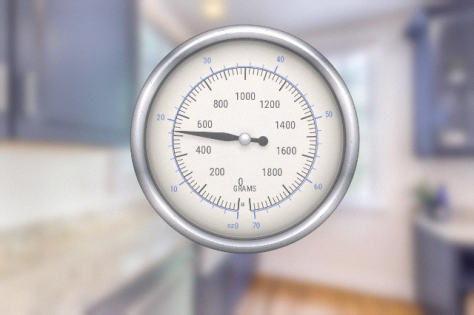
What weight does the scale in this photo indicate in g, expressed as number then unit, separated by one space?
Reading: 520 g
